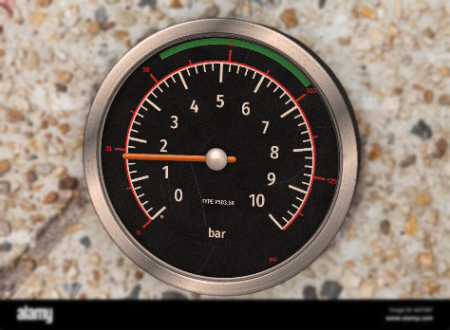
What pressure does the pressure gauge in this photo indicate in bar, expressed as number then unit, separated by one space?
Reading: 1.6 bar
